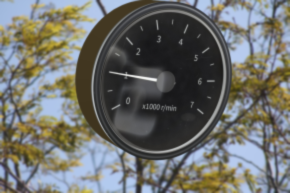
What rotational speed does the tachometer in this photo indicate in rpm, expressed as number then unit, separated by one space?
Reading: 1000 rpm
